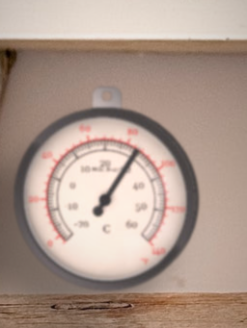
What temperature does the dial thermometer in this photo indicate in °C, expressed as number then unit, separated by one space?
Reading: 30 °C
